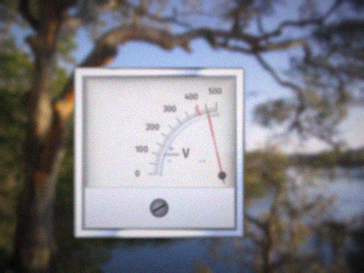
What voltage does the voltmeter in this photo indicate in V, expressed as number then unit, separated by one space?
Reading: 450 V
